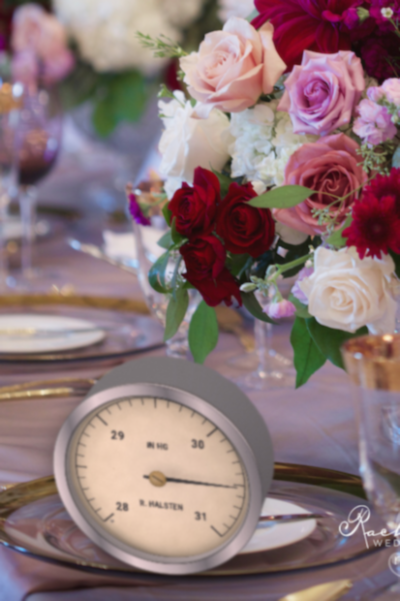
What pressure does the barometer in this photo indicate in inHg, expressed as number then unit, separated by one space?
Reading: 30.5 inHg
